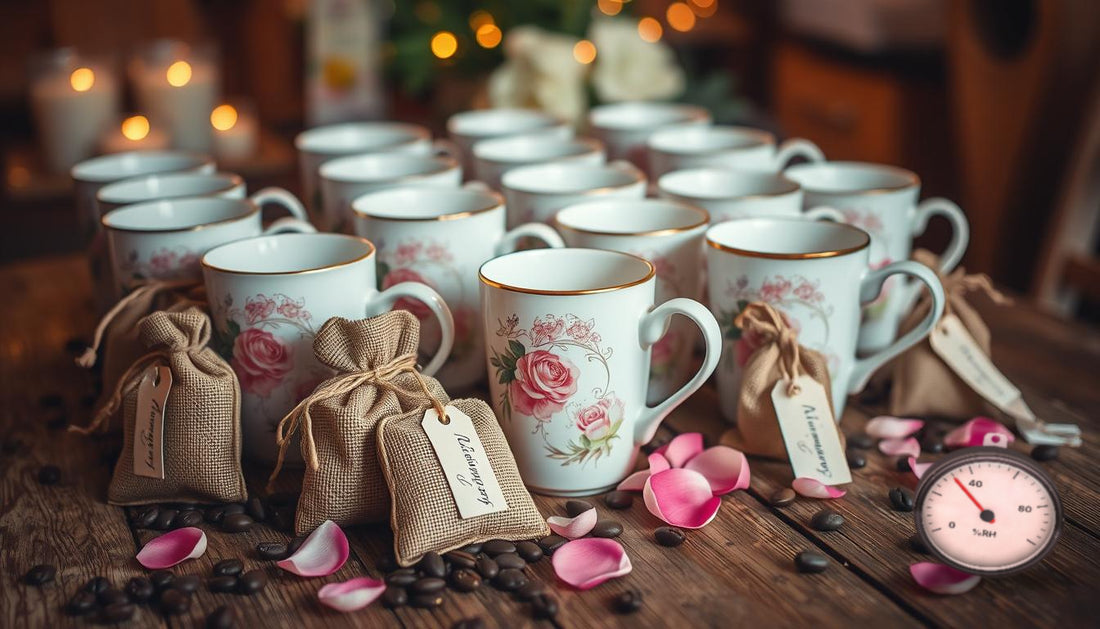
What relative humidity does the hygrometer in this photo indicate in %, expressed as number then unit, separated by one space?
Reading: 32 %
